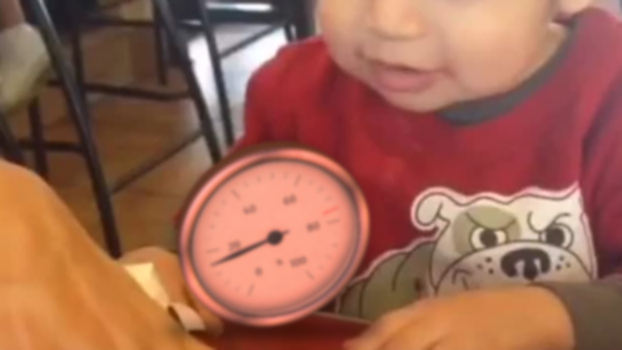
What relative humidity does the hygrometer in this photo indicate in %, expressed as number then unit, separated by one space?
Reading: 16 %
